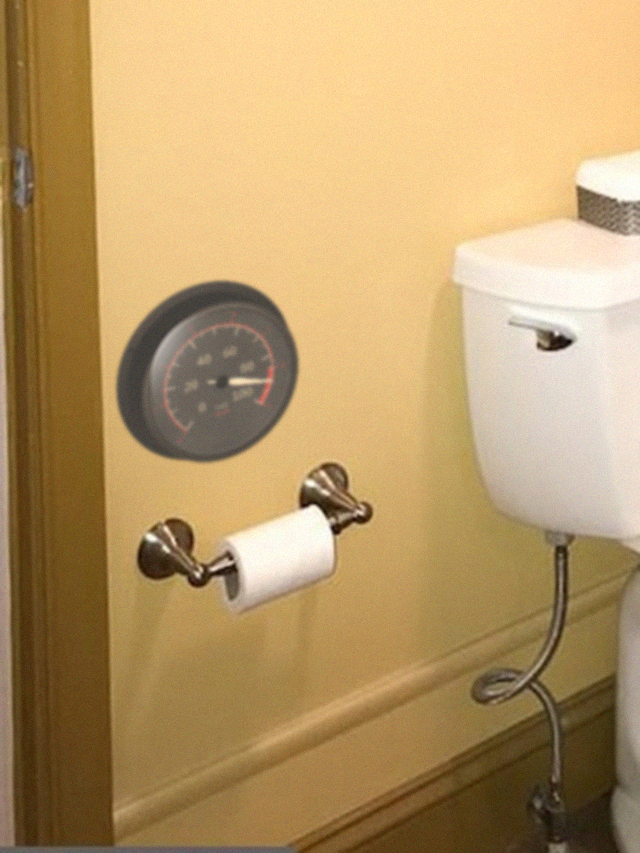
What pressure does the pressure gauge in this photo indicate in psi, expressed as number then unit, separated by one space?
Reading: 90 psi
